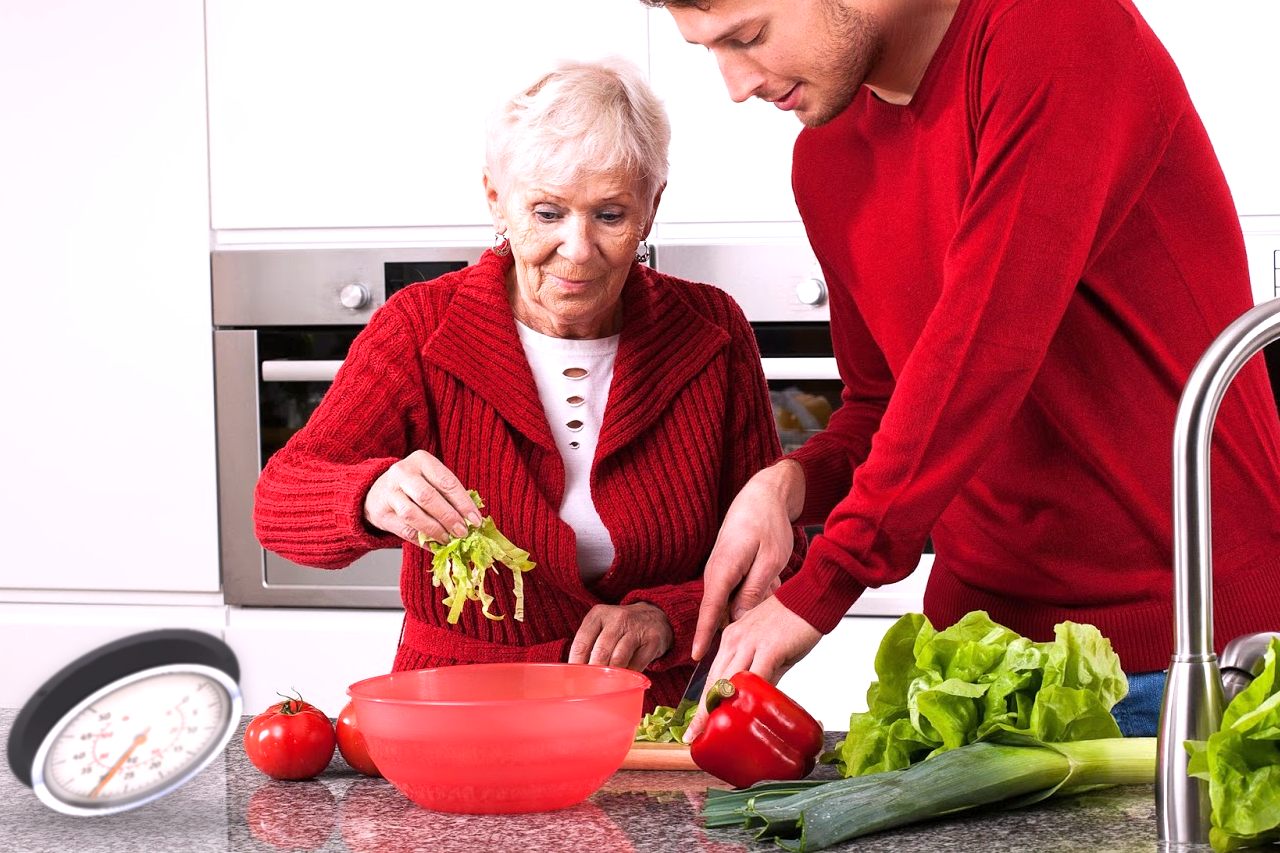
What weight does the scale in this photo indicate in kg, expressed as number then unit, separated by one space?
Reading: 30 kg
